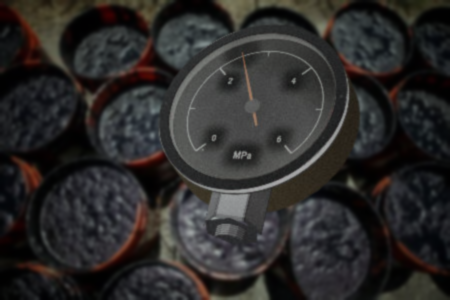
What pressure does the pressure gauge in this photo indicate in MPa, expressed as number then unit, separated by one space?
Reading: 2.5 MPa
